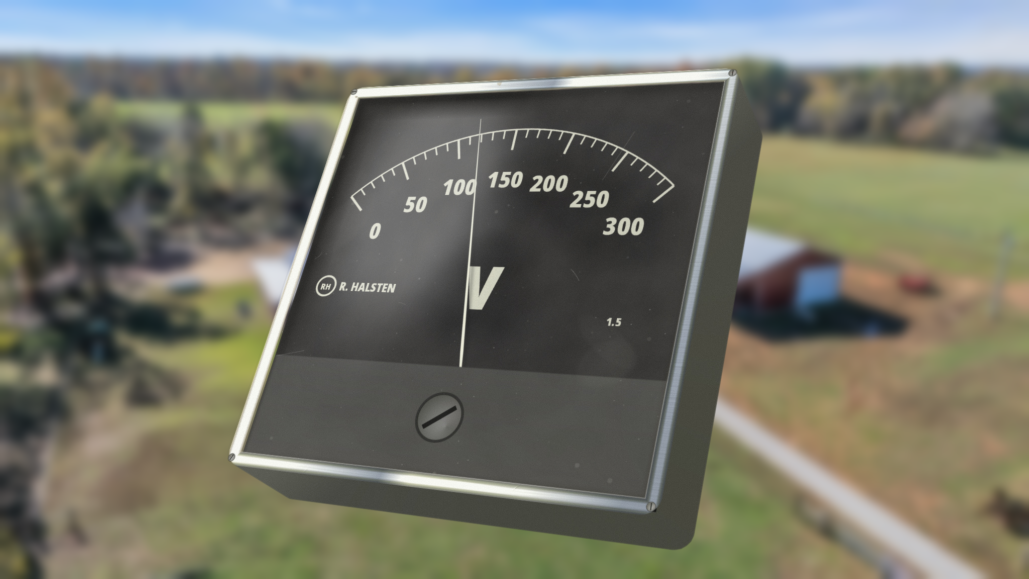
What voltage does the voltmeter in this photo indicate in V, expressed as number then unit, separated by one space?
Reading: 120 V
